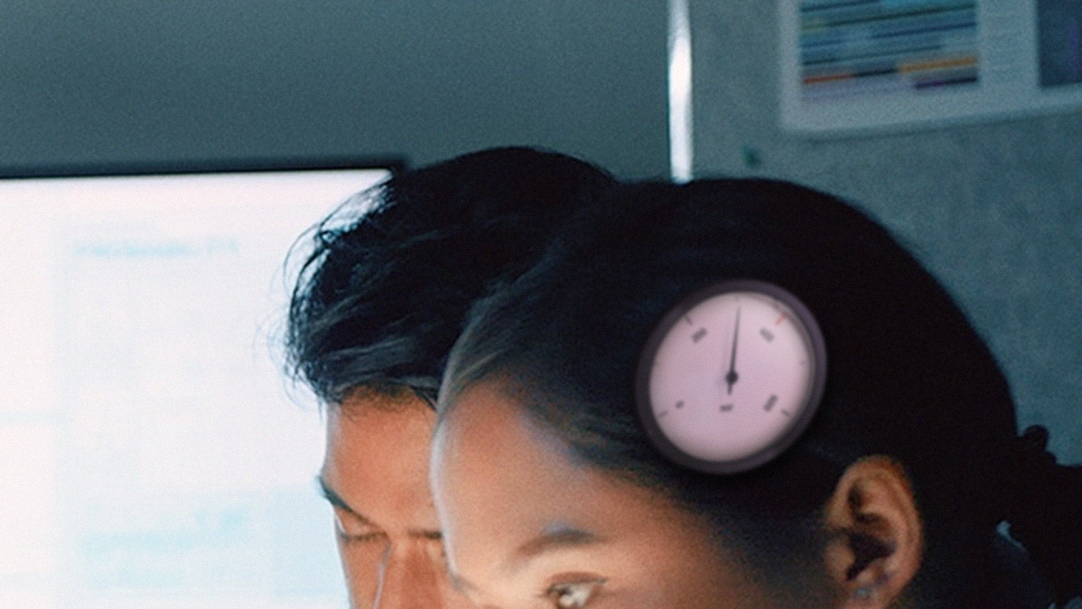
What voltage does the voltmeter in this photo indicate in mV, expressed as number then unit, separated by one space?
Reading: 300 mV
